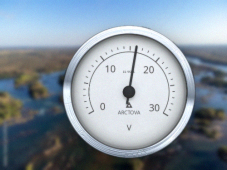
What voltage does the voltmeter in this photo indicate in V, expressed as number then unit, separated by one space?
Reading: 16 V
